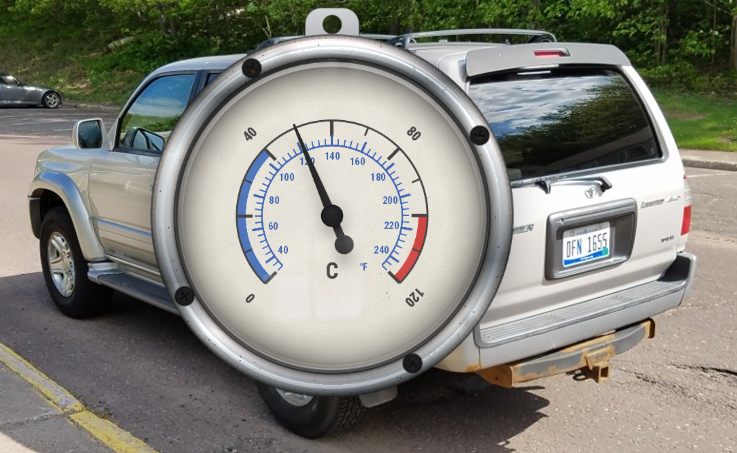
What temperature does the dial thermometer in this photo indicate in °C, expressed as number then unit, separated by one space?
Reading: 50 °C
